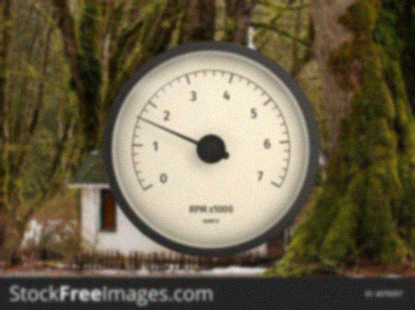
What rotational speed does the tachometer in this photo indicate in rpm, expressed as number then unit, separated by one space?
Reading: 1600 rpm
